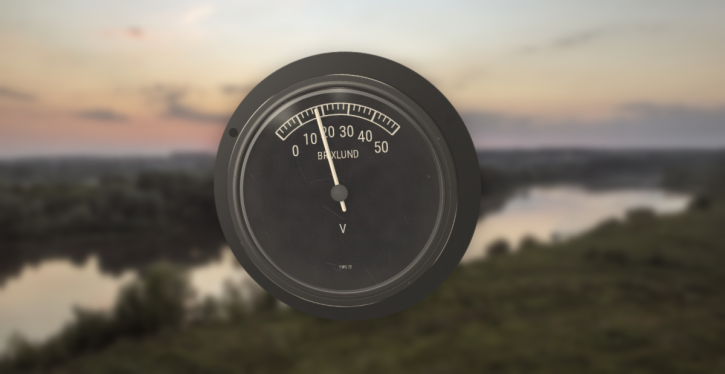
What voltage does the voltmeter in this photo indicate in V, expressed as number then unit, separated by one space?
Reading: 18 V
